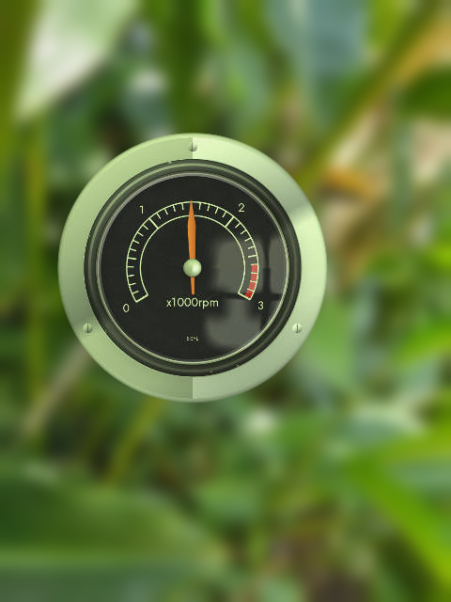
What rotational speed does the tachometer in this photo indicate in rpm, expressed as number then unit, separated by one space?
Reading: 1500 rpm
